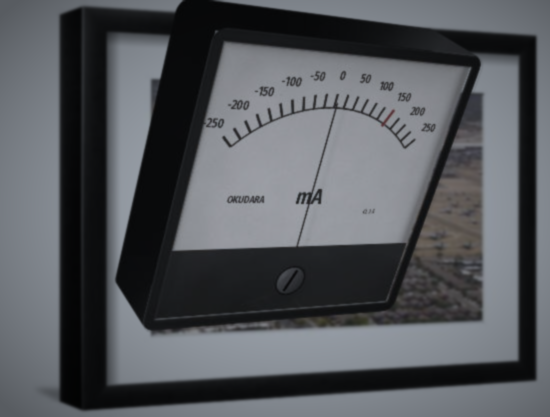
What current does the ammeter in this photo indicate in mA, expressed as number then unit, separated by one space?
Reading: 0 mA
